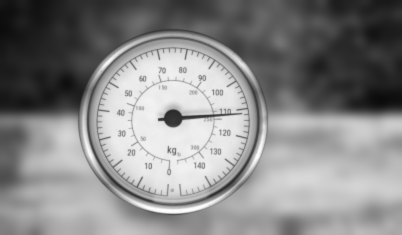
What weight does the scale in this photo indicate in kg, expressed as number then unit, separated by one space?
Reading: 112 kg
